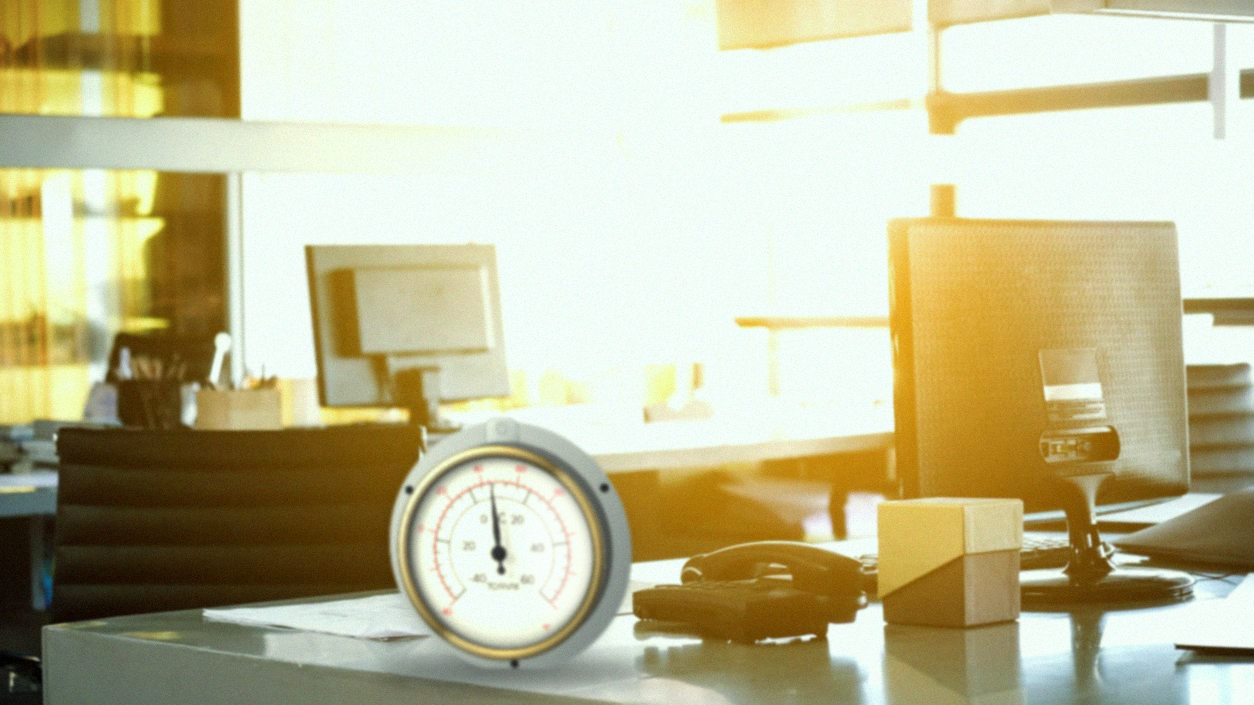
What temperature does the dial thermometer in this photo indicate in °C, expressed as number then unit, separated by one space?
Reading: 8 °C
